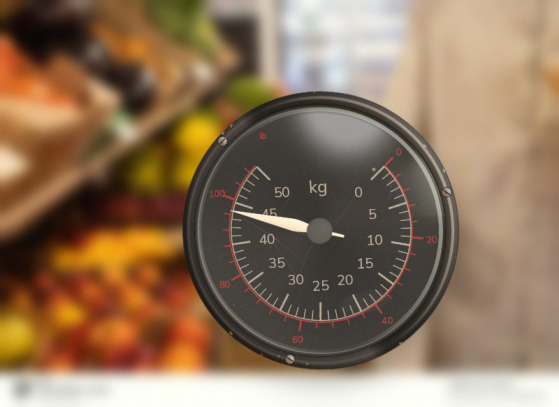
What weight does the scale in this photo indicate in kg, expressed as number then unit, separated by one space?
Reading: 44 kg
